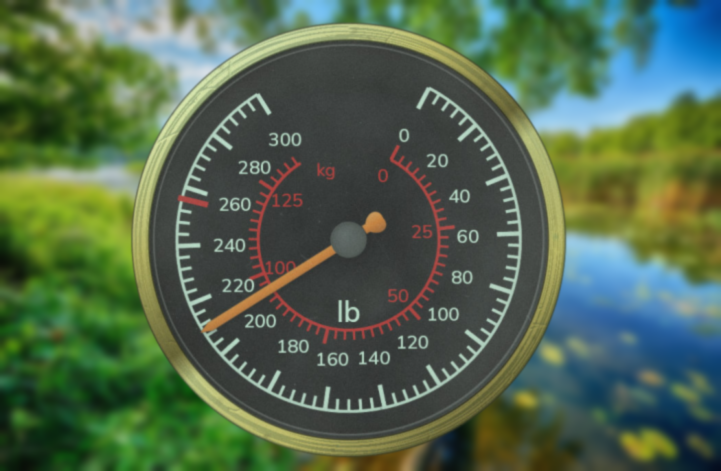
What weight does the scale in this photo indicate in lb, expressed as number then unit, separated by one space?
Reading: 210 lb
